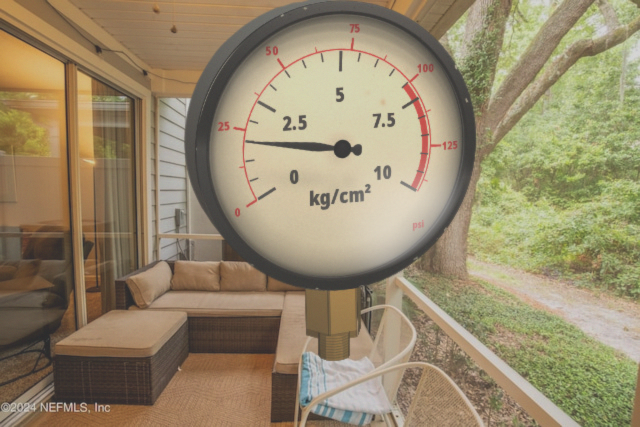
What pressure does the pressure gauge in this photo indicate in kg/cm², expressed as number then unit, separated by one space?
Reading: 1.5 kg/cm²
